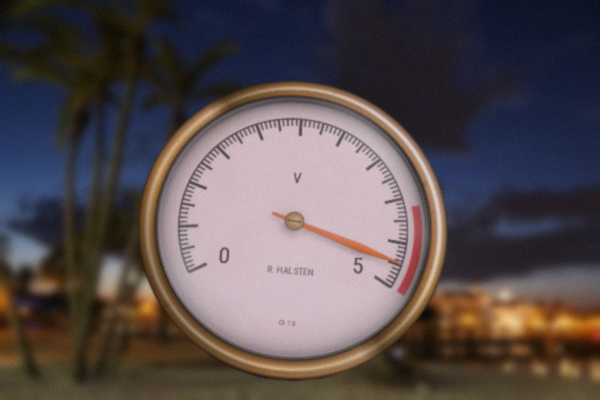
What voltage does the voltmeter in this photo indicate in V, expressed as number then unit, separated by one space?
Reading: 4.75 V
